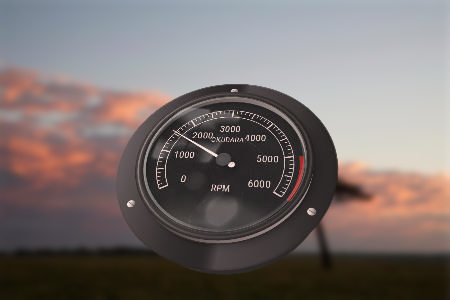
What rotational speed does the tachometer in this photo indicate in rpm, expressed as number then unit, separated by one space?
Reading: 1500 rpm
